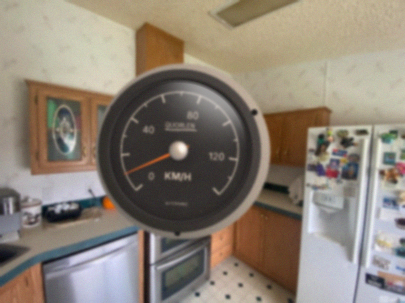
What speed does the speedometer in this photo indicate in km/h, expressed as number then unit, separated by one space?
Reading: 10 km/h
